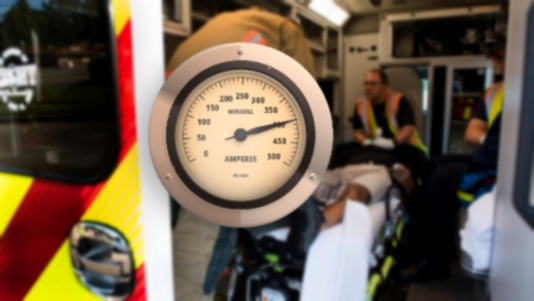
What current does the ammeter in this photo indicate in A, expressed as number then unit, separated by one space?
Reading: 400 A
